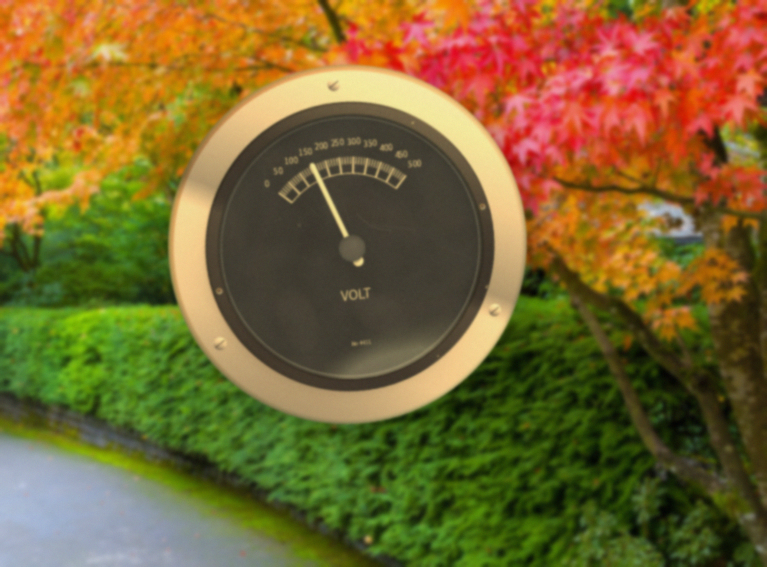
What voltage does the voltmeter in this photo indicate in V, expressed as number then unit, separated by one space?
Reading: 150 V
